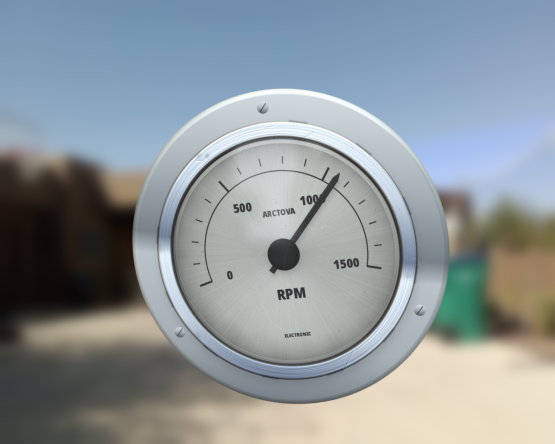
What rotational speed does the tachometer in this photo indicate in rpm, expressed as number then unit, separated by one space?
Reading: 1050 rpm
